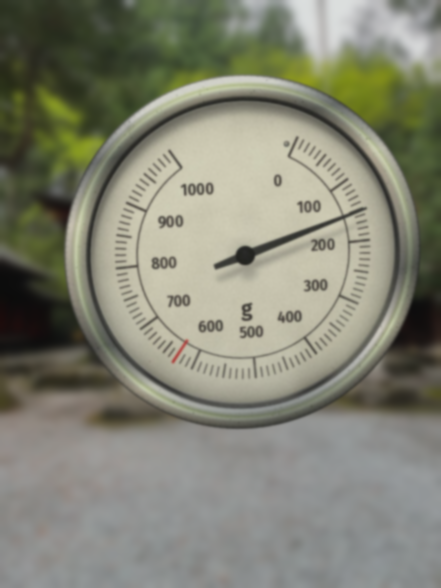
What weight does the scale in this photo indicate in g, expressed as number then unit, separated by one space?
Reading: 150 g
